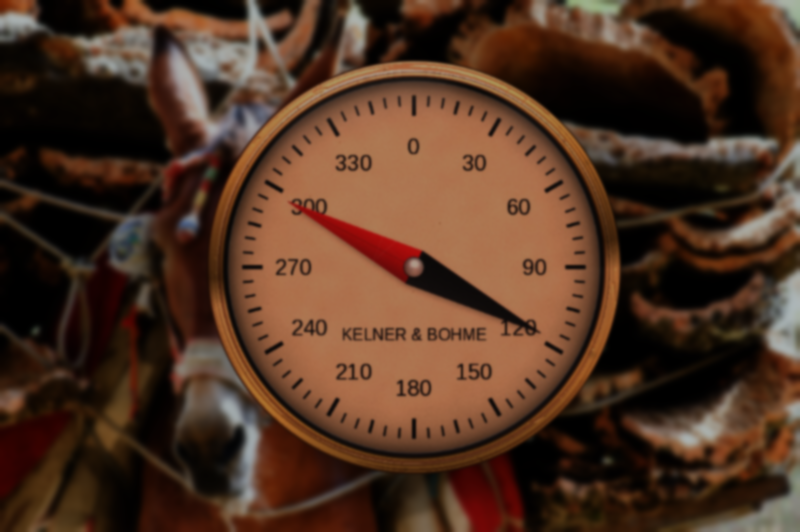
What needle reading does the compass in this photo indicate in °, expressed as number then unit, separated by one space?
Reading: 297.5 °
